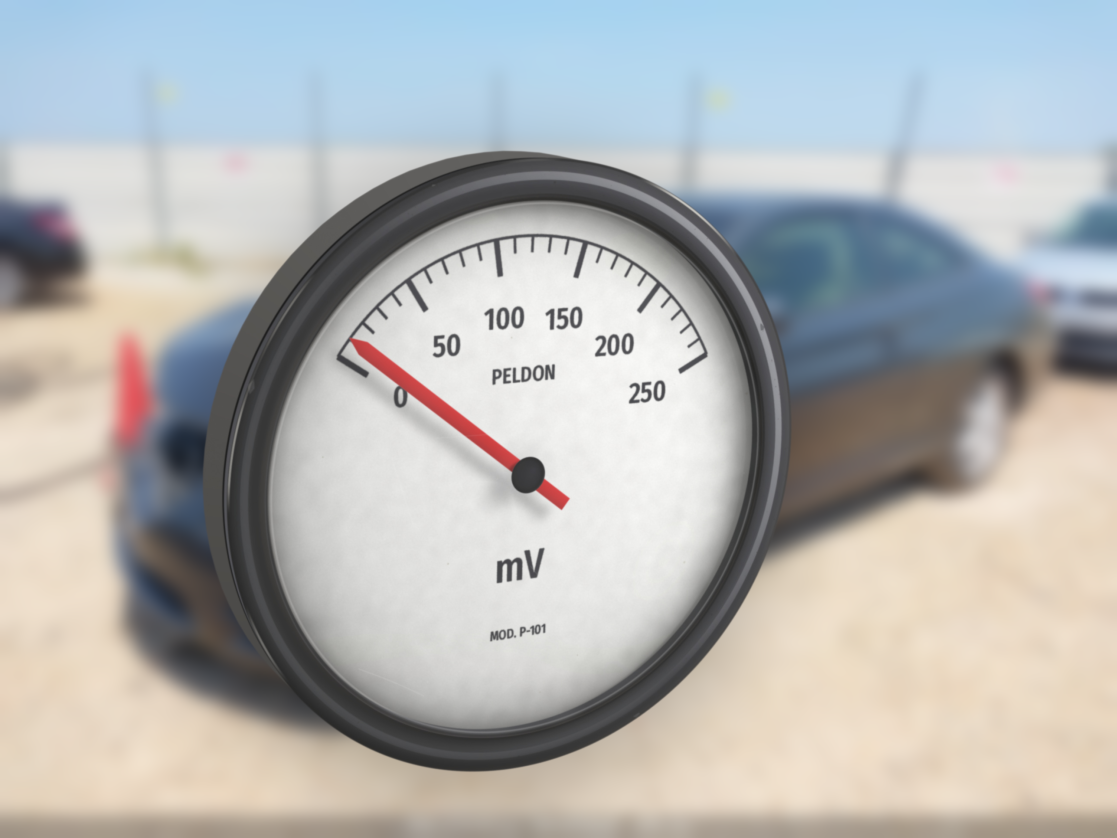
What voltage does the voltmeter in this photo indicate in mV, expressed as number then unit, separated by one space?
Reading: 10 mV
